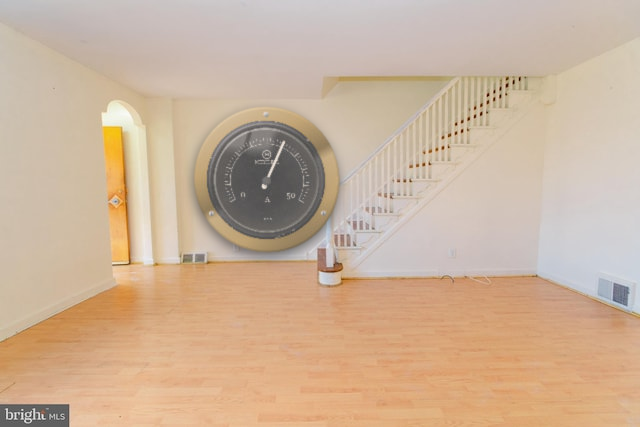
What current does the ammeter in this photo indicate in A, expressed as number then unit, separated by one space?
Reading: 30 A
